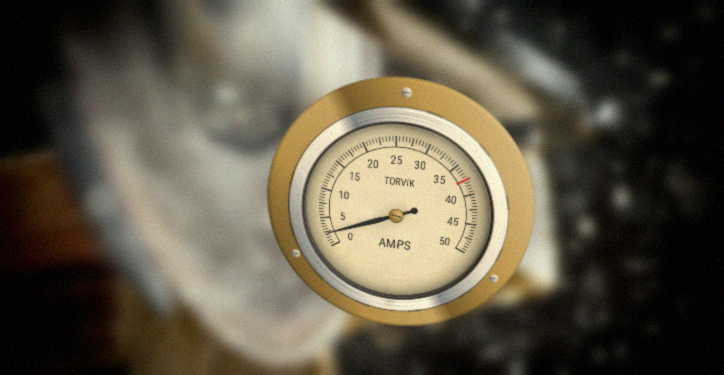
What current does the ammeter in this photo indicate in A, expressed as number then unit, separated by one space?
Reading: 2.5 A
